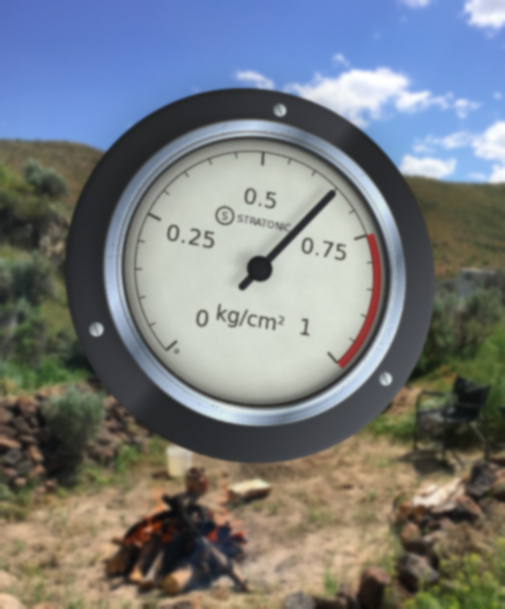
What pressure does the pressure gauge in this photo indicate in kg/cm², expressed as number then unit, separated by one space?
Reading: 0.65 kg/cm²
